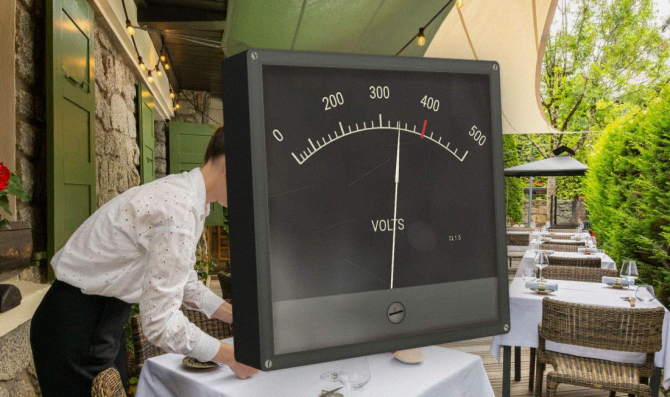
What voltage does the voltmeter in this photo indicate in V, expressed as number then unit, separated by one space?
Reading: 340 V
